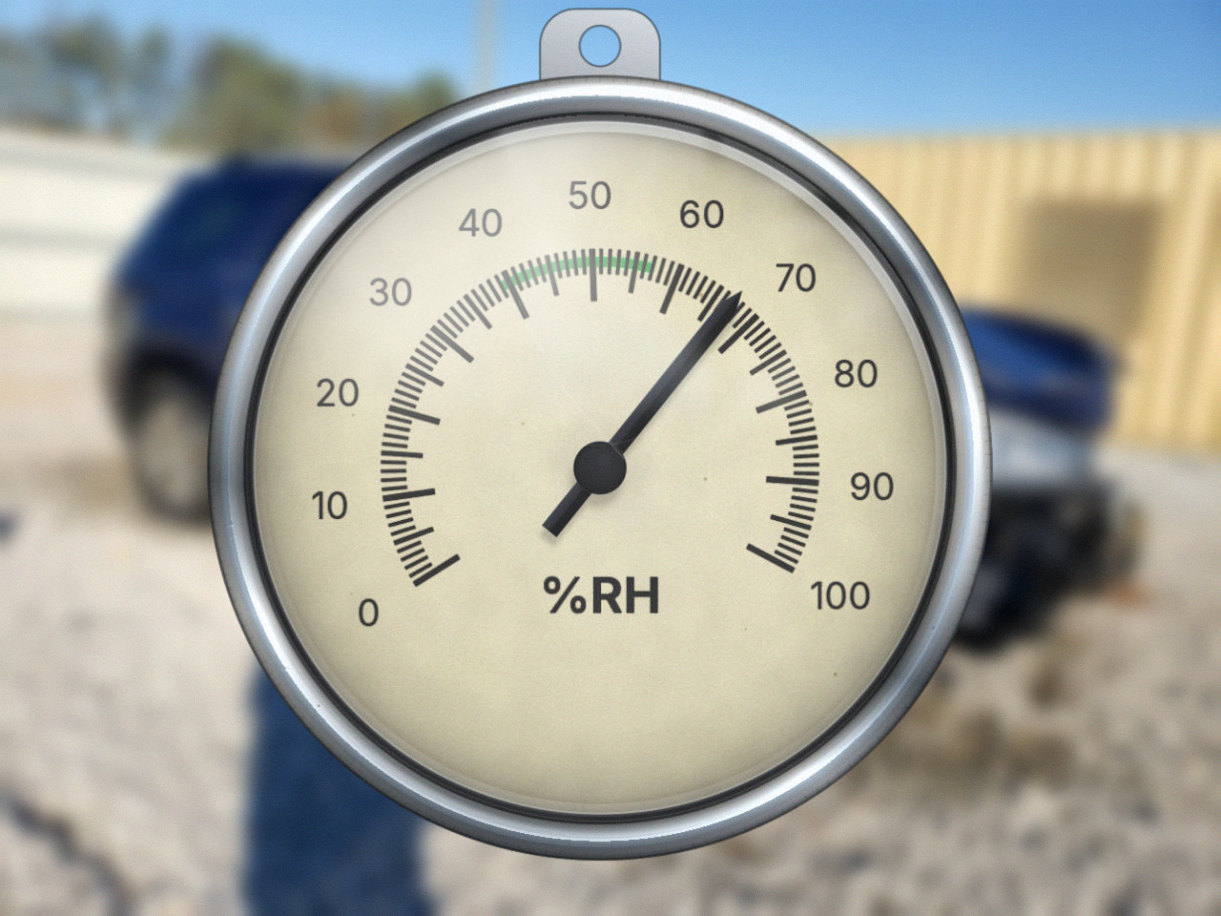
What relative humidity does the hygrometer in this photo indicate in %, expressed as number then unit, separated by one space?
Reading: 67 %
